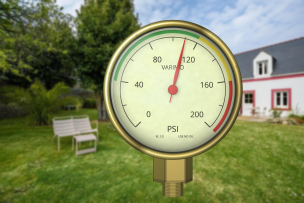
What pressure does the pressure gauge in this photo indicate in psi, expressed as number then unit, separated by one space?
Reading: 110 psi
